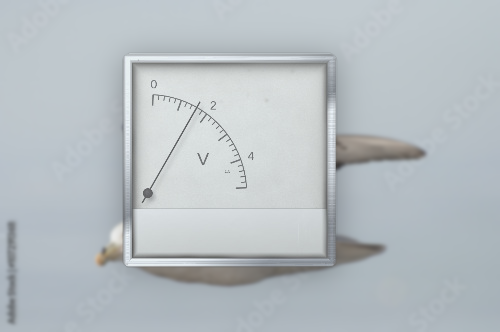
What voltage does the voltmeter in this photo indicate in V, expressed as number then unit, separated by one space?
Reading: 1.6 V
